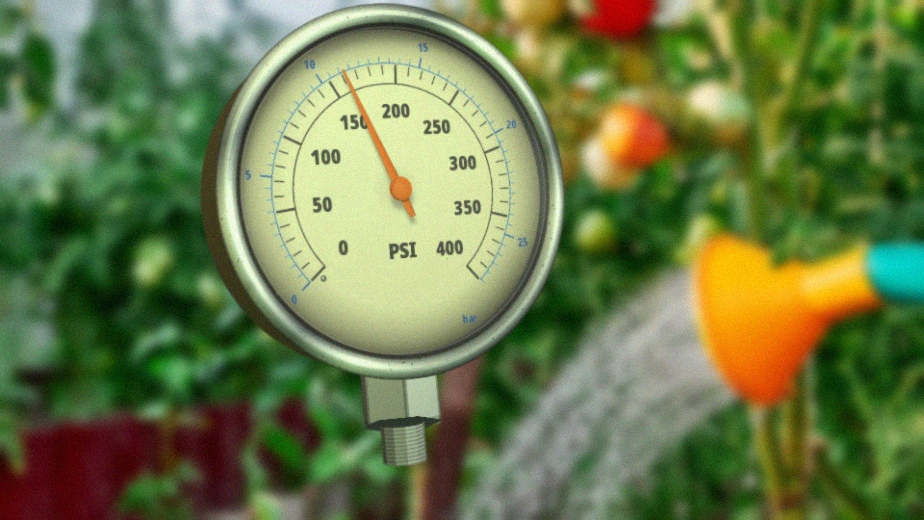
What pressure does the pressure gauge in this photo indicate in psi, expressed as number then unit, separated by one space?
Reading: 160 psi
